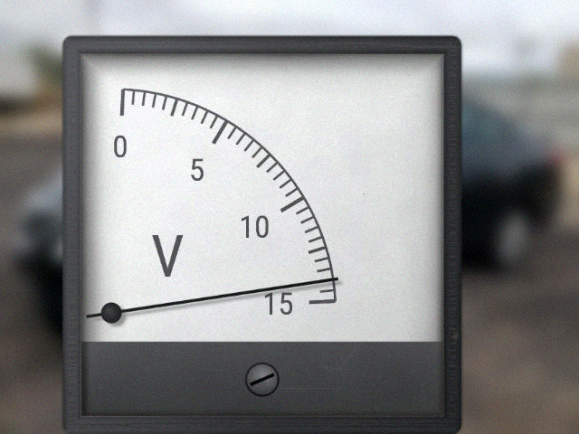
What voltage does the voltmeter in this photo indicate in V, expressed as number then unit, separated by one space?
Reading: 14 V
